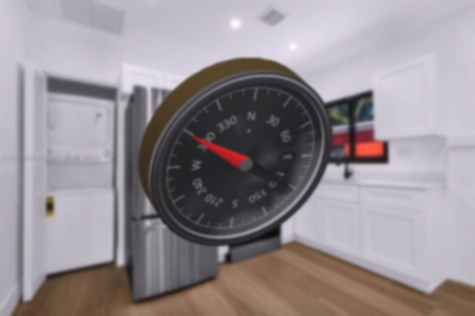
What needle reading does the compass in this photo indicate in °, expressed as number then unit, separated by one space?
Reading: 300 °
